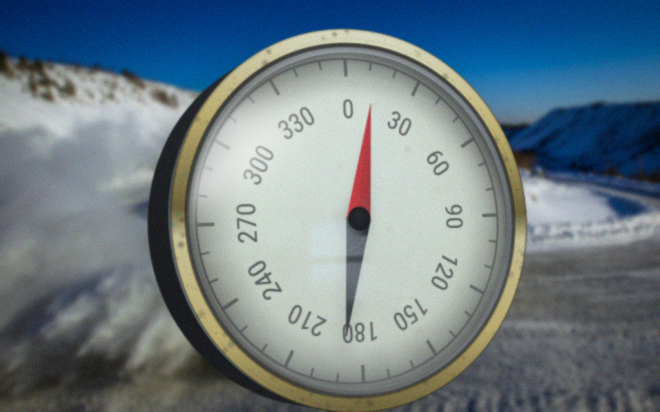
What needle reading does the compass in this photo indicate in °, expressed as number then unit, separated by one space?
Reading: 10 °
